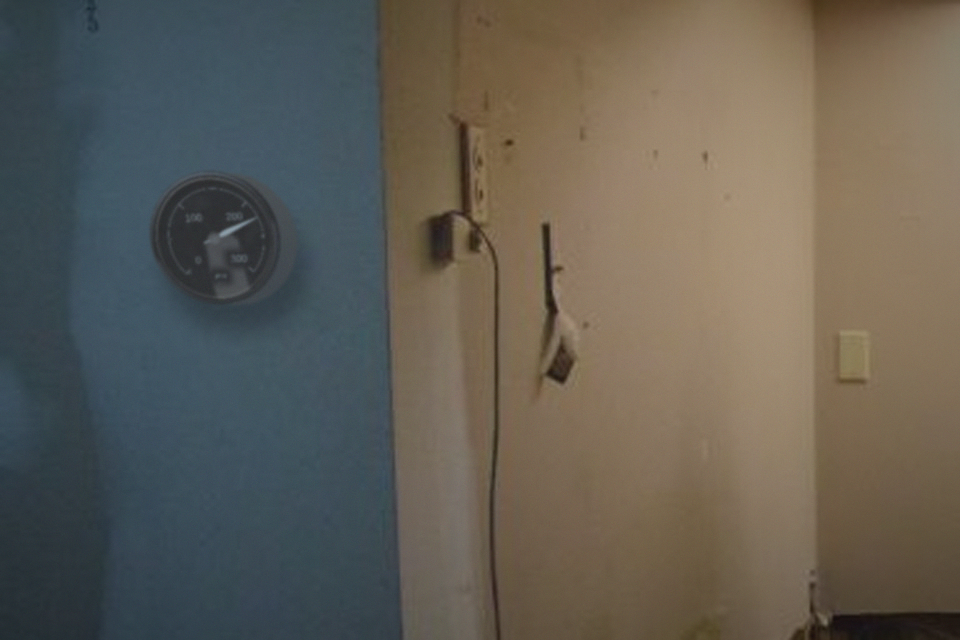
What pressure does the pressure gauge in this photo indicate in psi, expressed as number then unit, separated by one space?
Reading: 225 psi
